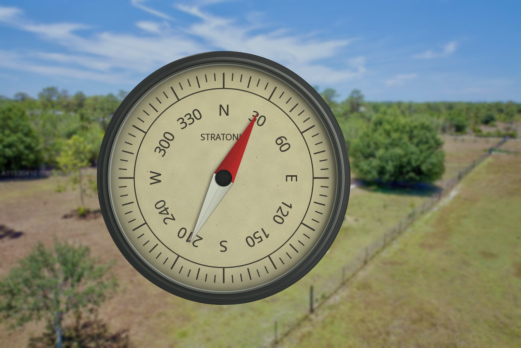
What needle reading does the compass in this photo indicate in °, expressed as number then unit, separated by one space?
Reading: 27.5 °
